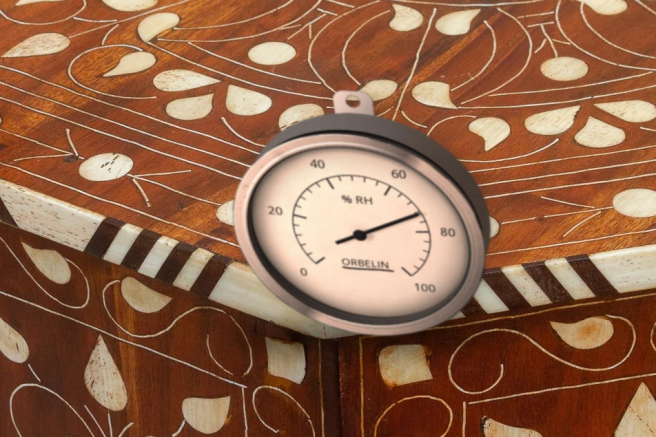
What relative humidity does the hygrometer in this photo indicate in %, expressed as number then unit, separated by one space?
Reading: 72 %
